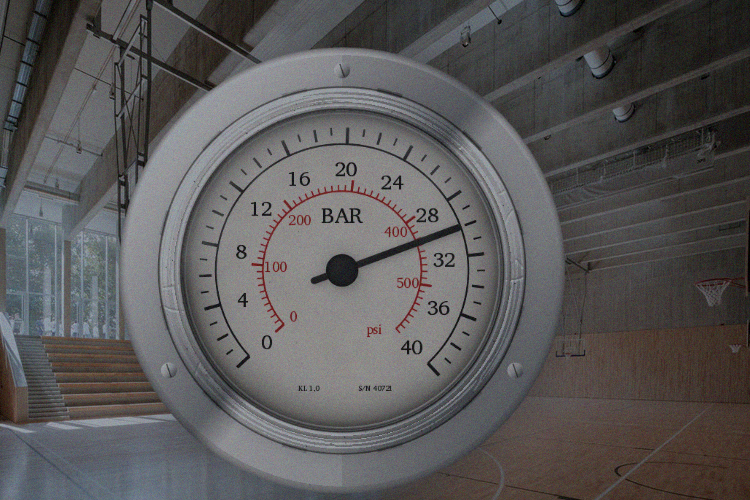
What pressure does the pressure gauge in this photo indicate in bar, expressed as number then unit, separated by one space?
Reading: 30 bar
